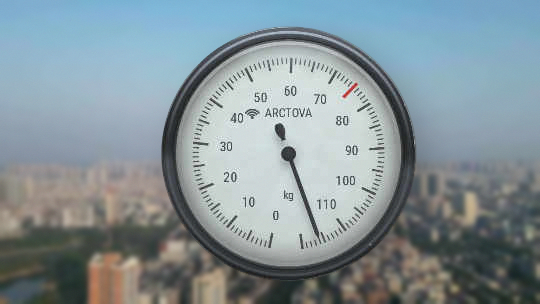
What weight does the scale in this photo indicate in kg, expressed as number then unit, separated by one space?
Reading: 116 kg
